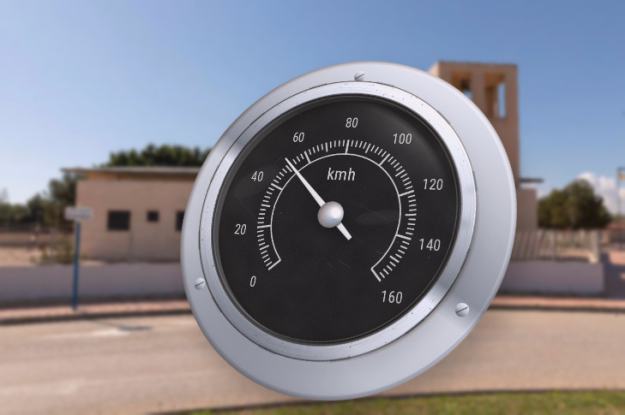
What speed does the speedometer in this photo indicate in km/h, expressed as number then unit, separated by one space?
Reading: 52 km/h
